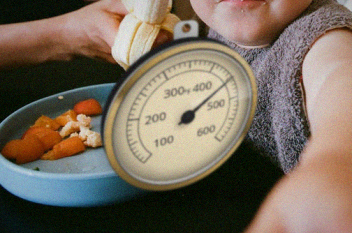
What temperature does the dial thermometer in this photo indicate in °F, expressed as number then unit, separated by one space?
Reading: 450 °F
